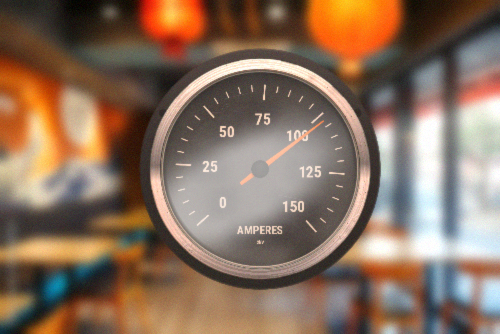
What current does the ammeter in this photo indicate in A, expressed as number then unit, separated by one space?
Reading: 102.5 A
